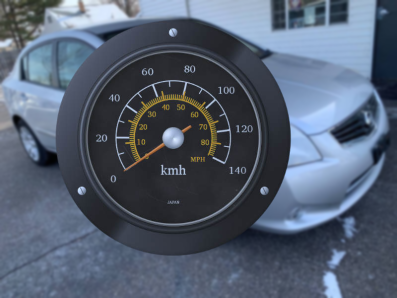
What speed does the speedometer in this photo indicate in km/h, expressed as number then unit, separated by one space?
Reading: 0 km/h
